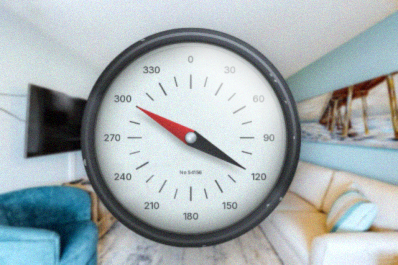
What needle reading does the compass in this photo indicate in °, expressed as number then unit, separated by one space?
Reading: 300 °
